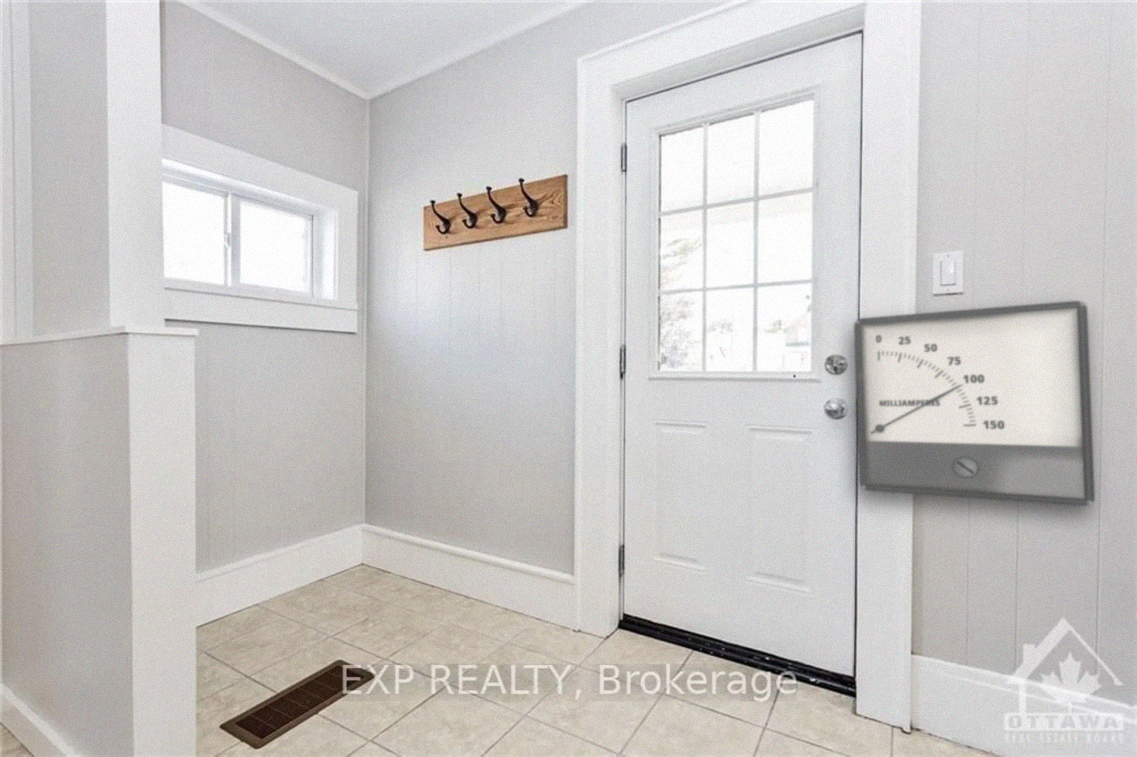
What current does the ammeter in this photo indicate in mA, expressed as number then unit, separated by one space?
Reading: 100 mA
